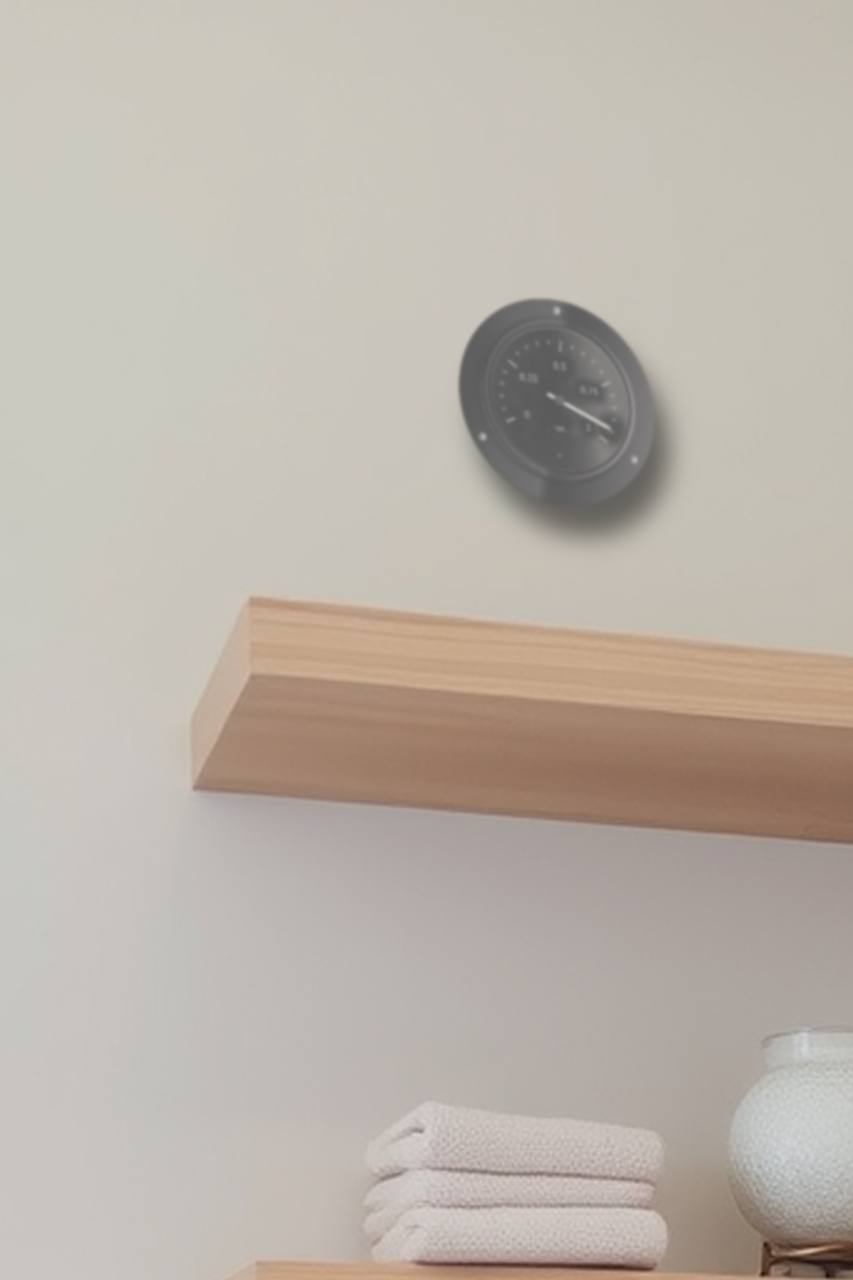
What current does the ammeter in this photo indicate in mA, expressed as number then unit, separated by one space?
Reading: 0.95 mA
